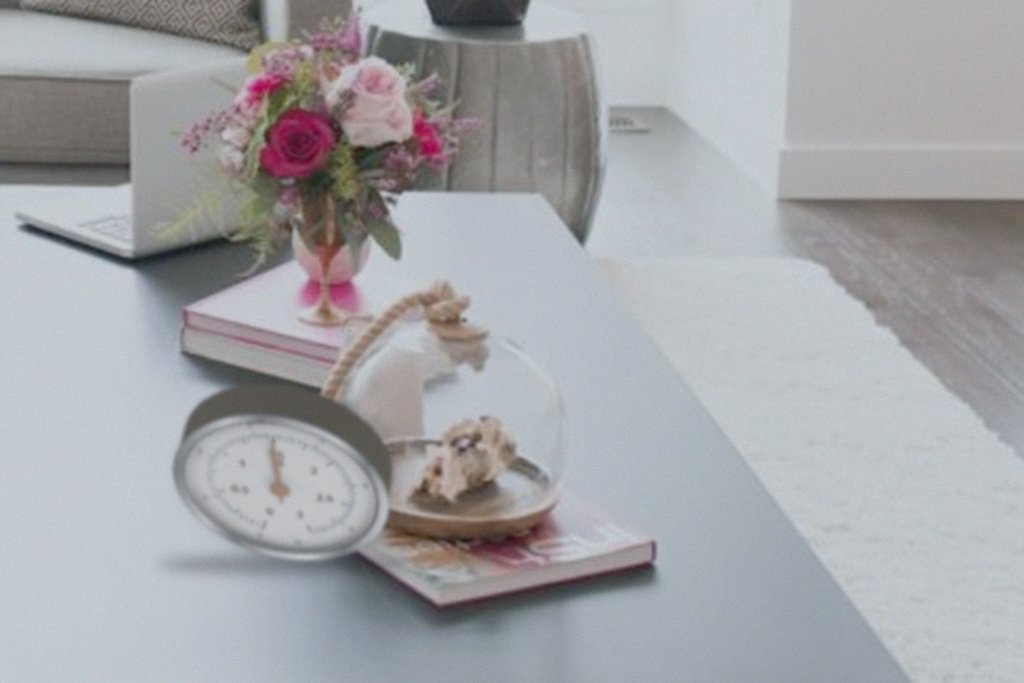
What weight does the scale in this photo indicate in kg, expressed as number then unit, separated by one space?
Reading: 1.5 kg
